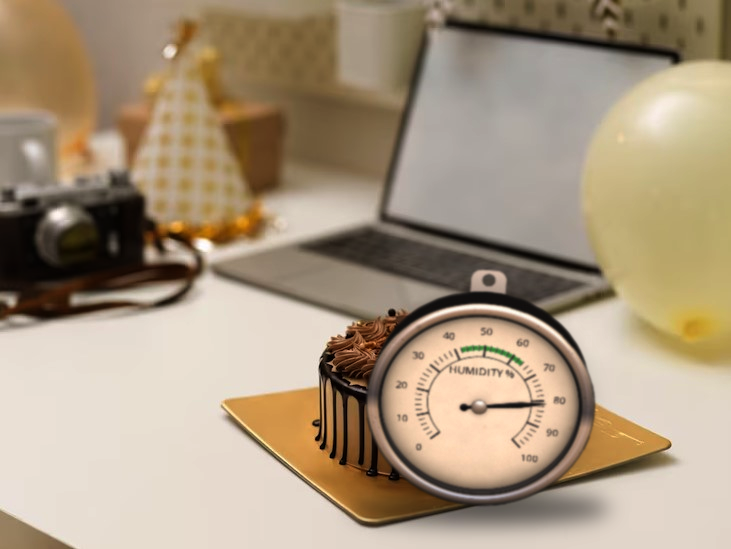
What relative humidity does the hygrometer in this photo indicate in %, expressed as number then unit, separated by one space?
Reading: 80 %
